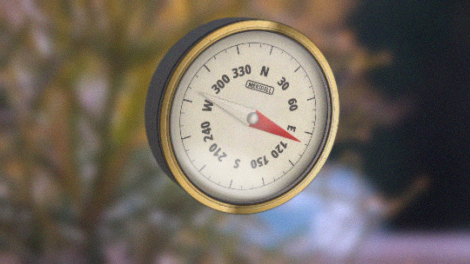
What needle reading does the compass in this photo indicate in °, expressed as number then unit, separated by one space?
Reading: 100 °
